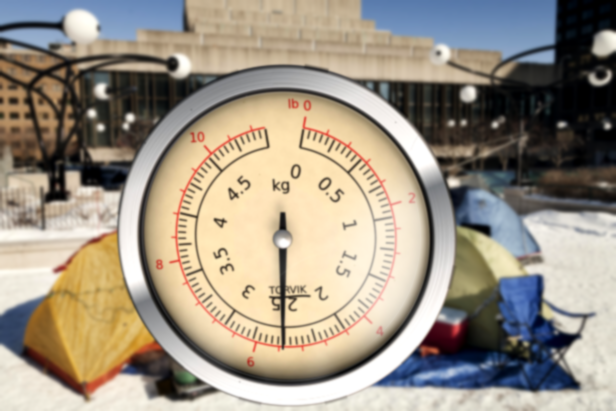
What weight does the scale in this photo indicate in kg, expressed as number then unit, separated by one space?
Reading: 2.5 kg
